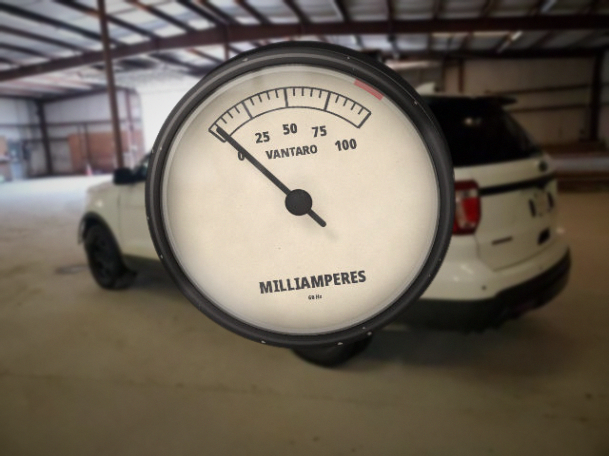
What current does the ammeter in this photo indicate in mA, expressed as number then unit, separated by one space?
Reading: 5 mA
